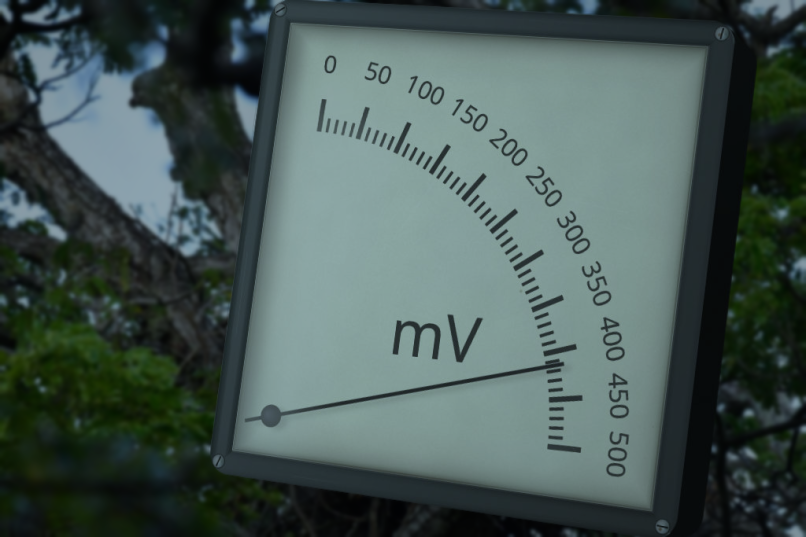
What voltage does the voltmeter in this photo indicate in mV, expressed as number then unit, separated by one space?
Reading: 415 mV
